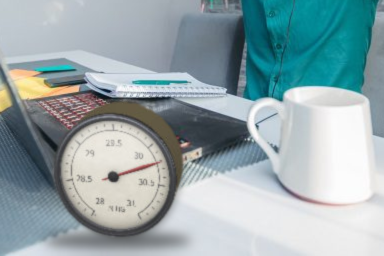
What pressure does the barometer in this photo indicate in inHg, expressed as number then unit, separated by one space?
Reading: 30.2 inHg
